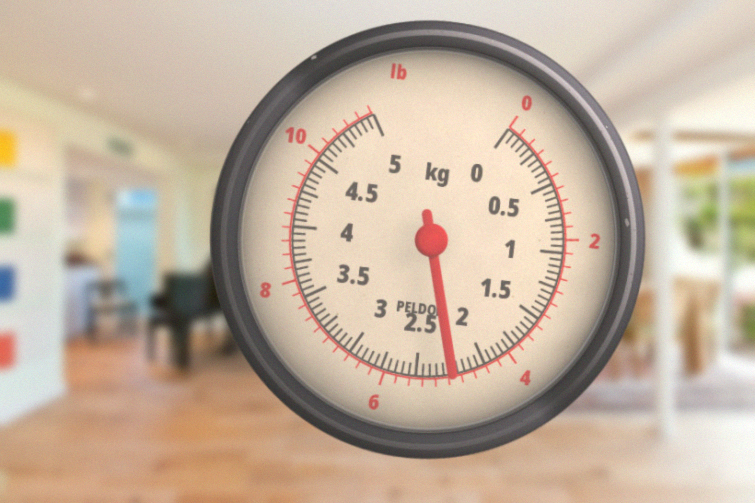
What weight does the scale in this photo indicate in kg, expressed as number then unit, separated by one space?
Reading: 2.25 kg
